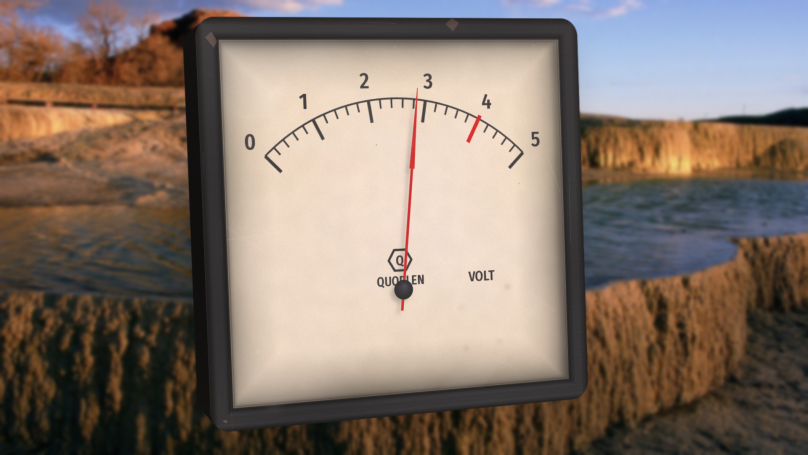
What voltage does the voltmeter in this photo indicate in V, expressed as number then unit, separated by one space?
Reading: 2.8 V
